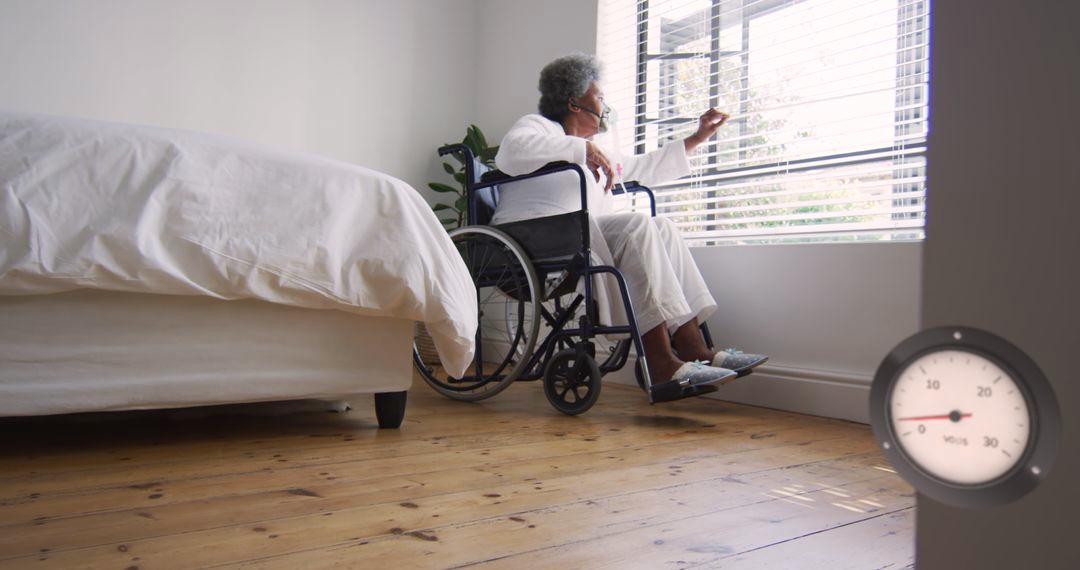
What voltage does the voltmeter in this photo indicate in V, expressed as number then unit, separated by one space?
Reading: 2 V
